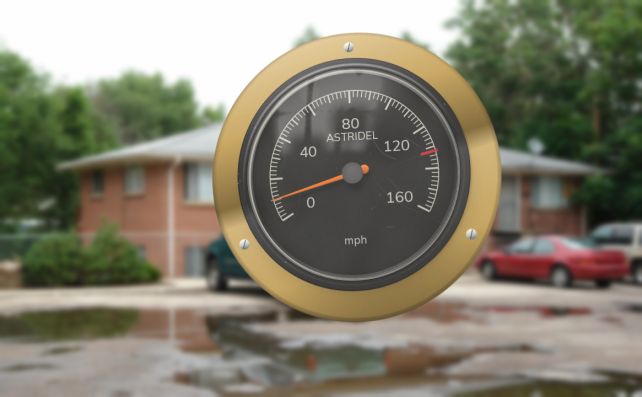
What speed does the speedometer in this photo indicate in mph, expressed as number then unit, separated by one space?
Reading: 10 mph
